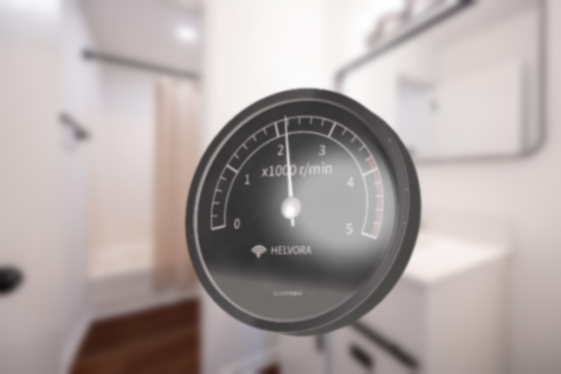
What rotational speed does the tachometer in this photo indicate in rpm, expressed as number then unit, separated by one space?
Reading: 2200 rpm
